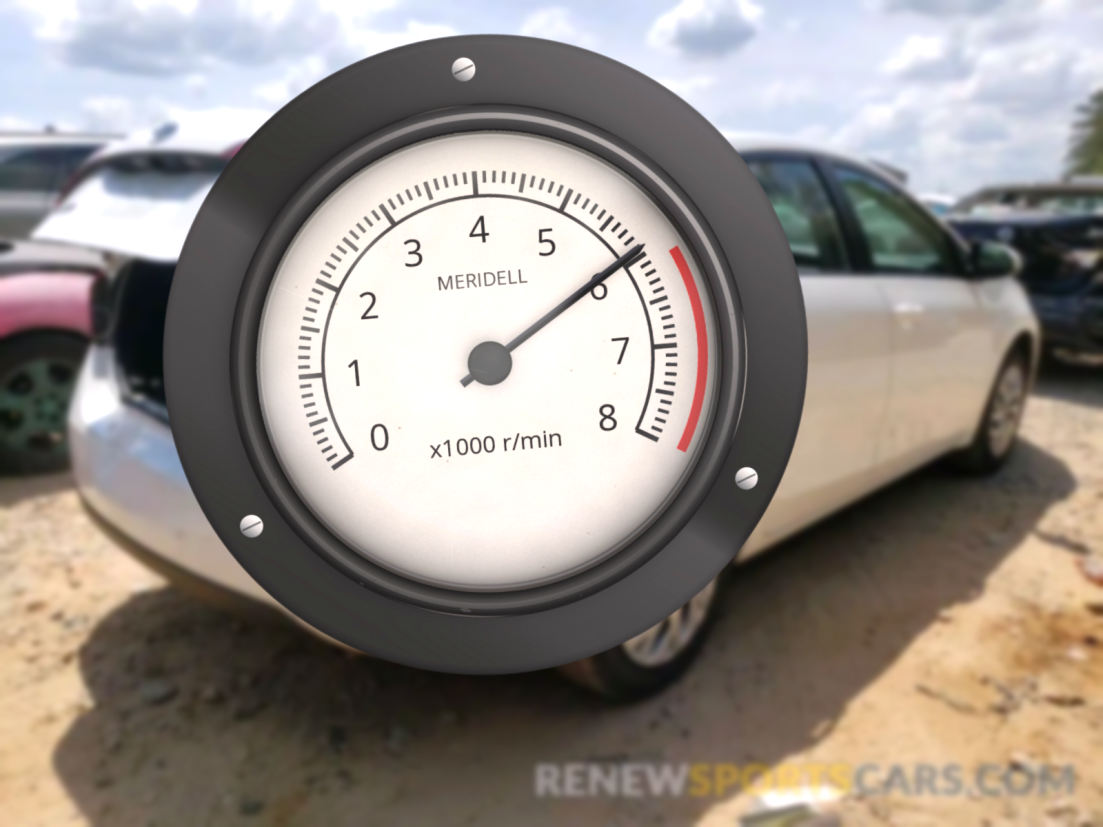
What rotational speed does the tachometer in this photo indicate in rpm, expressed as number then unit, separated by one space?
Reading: 5900 rpm
